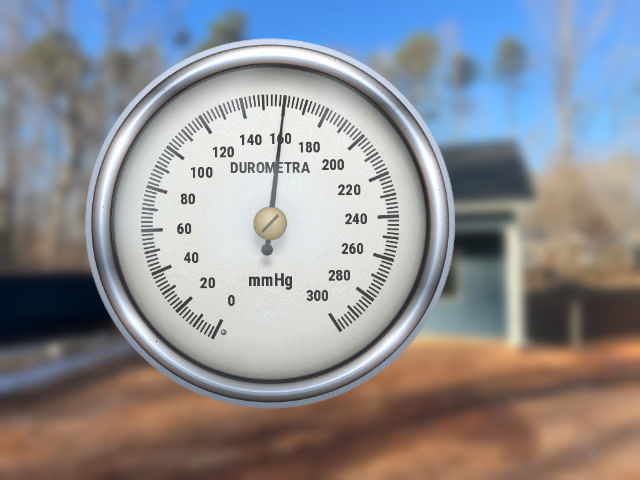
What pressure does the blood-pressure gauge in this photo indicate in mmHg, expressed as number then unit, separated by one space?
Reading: 160 mmHg
